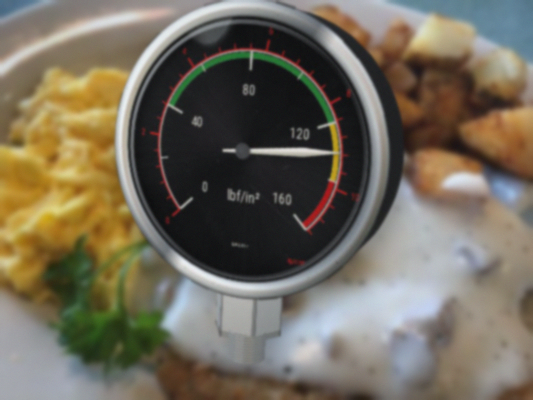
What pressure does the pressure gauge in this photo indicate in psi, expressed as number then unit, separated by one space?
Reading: 130 psi
